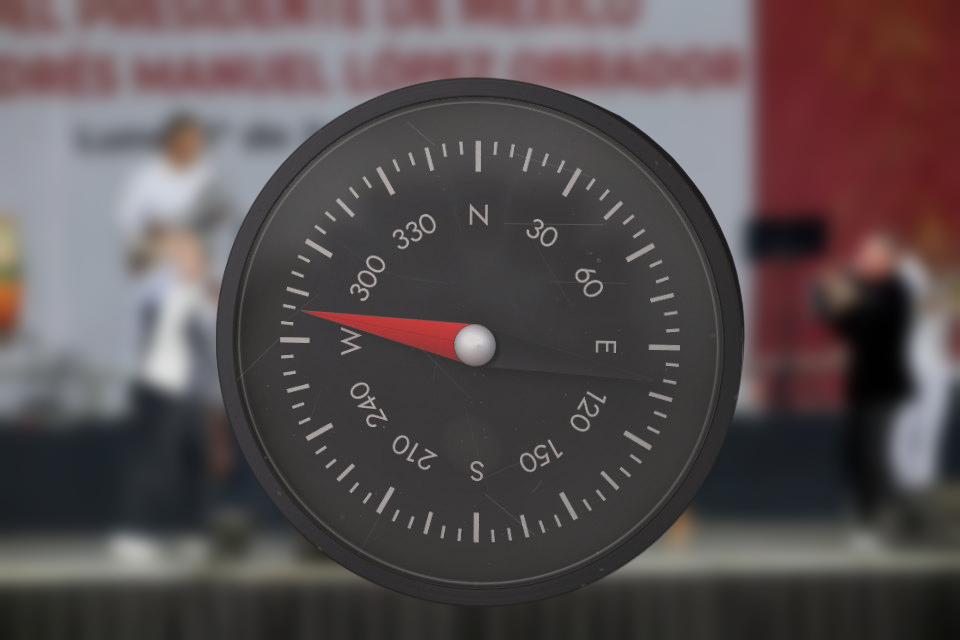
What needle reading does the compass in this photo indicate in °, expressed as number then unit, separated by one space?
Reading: 280 °
